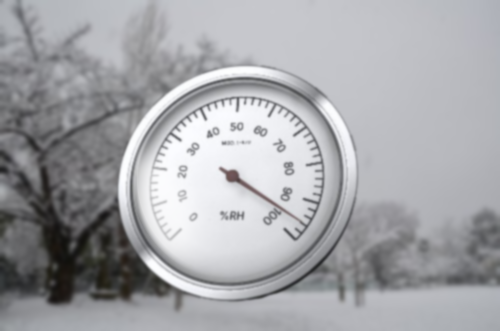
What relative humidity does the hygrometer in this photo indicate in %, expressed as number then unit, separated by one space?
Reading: 96 %
